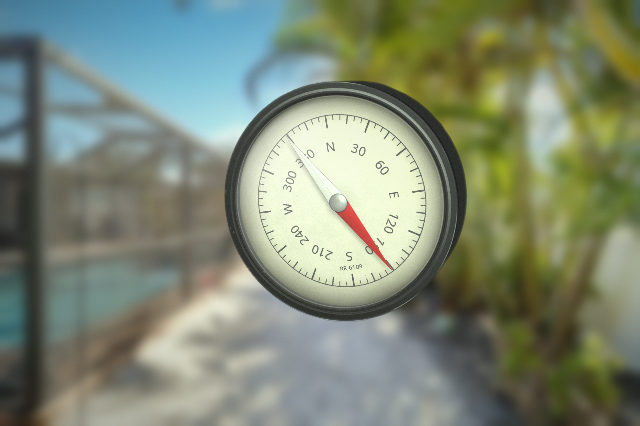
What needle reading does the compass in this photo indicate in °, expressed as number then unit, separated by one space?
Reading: 150 °
